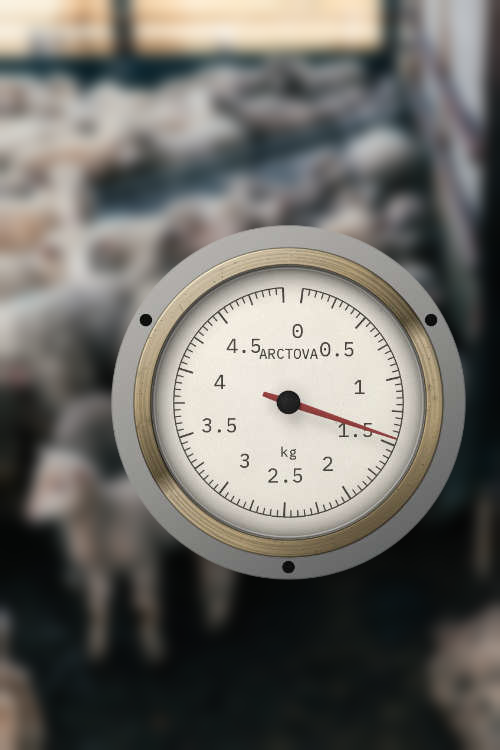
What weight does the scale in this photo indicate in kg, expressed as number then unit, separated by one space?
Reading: 1.45 kg
